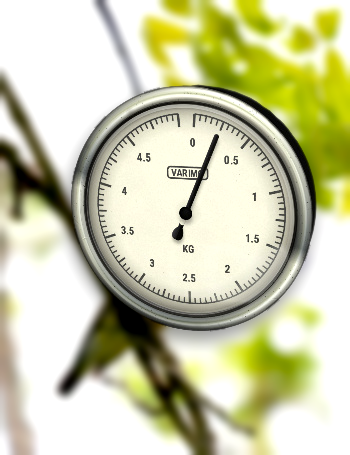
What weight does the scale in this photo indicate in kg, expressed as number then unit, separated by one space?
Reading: 0.25 kg
